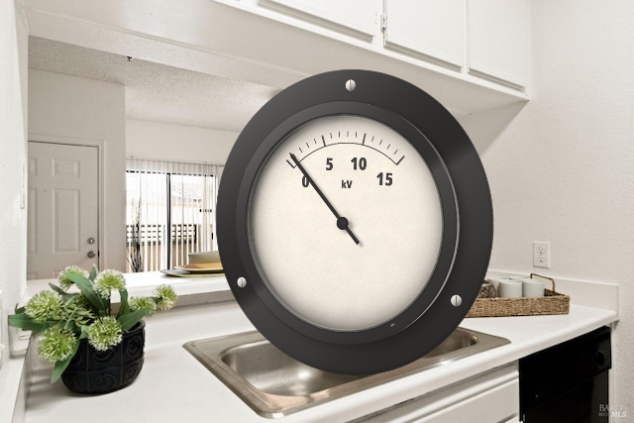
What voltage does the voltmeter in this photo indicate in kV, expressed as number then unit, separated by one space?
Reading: 1 kV
